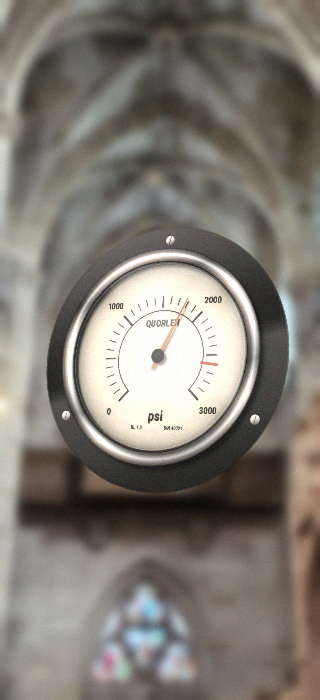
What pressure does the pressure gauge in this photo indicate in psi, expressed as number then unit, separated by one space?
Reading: 1800 psi
